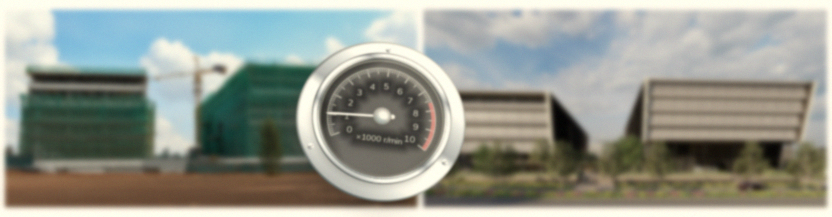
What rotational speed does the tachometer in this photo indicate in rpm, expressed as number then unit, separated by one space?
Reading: 1000 rpm
